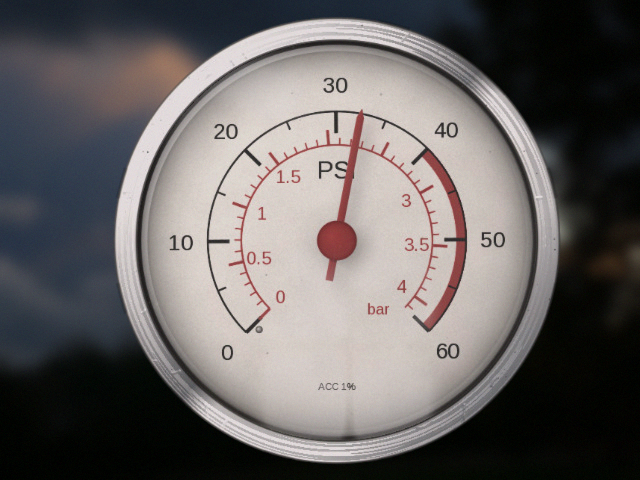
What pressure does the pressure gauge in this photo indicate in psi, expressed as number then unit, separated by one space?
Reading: 32.5 psi
